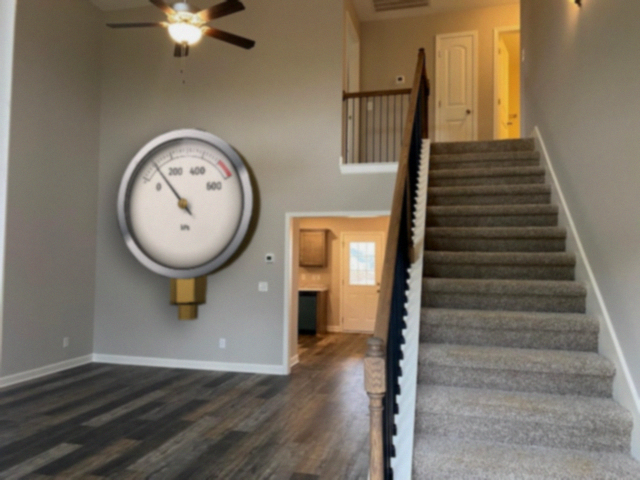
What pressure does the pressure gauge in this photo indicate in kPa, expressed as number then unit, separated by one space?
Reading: 100 kPa
